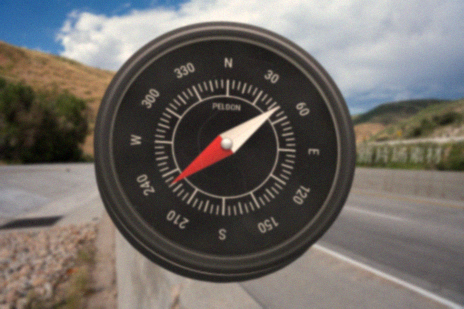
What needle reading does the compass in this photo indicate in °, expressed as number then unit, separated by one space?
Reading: 230 °
